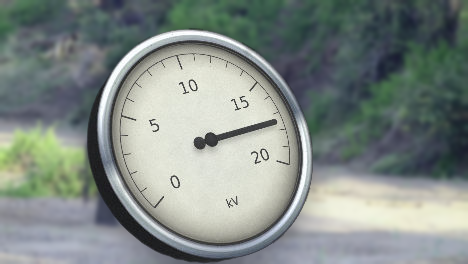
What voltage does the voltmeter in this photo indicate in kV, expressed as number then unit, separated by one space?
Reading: 17.5 kV
